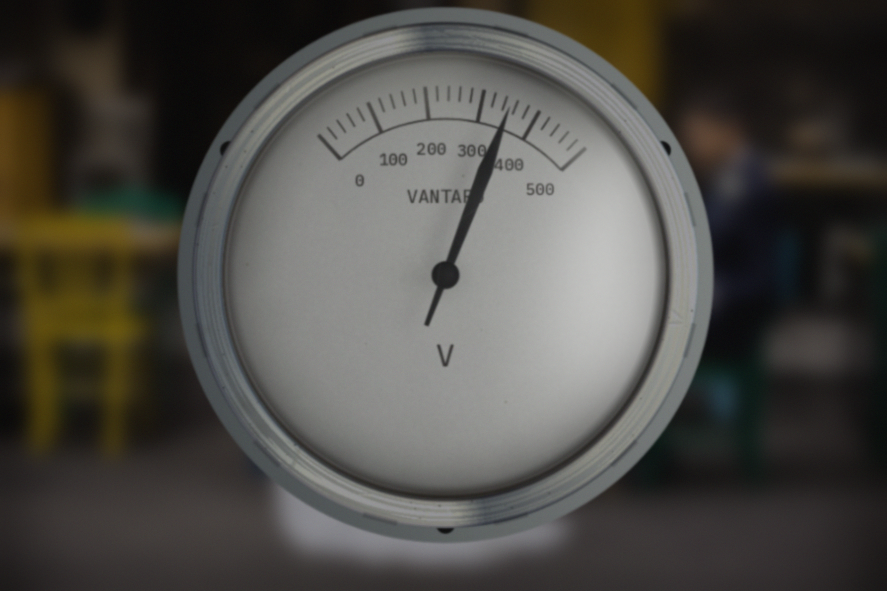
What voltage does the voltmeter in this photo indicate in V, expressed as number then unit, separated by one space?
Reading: 350 V
